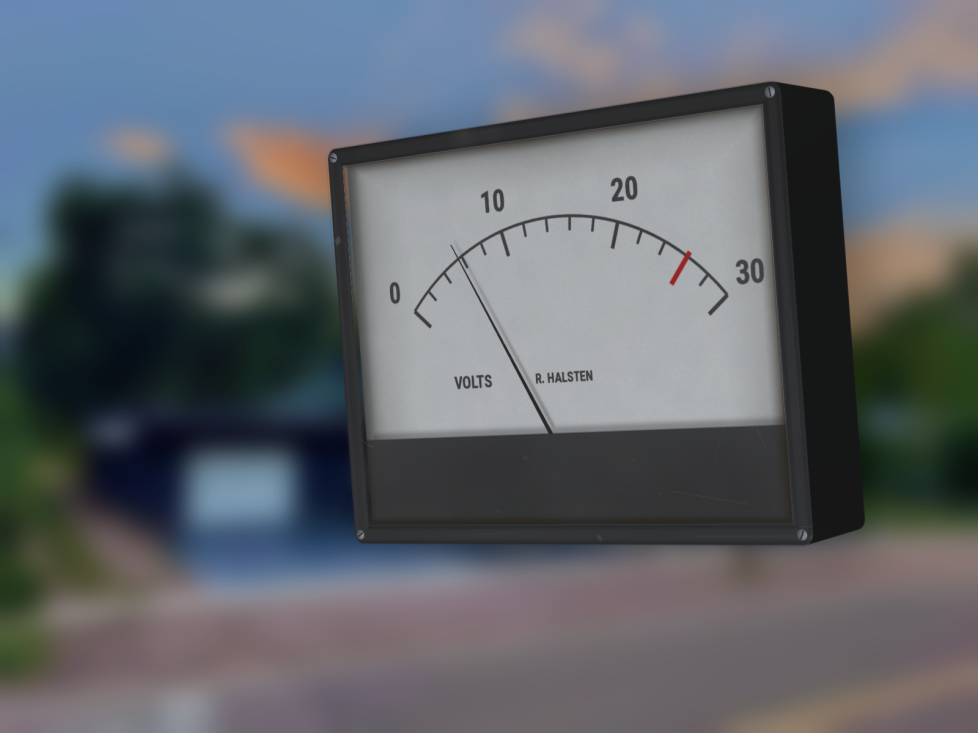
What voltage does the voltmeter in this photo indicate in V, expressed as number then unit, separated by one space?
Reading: 6 V
